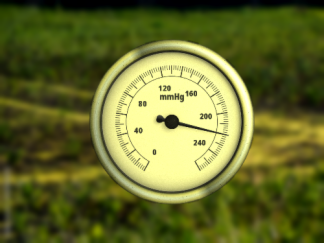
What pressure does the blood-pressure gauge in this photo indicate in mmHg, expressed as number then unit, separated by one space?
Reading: 220 mmHg
